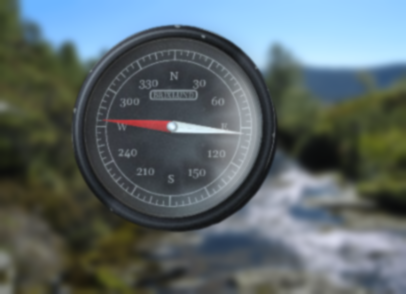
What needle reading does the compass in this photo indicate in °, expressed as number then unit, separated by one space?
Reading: 275 °
